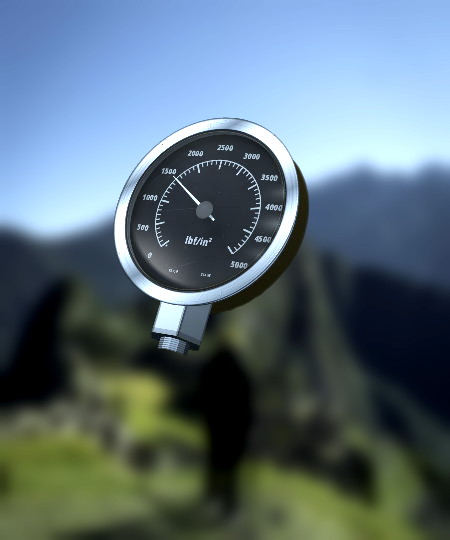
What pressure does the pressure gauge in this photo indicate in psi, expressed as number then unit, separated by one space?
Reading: 1500 psi
